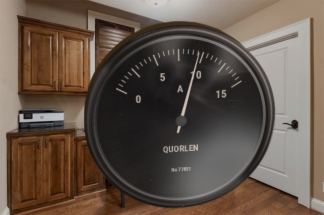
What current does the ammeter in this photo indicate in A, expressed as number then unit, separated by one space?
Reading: 9.5 A
